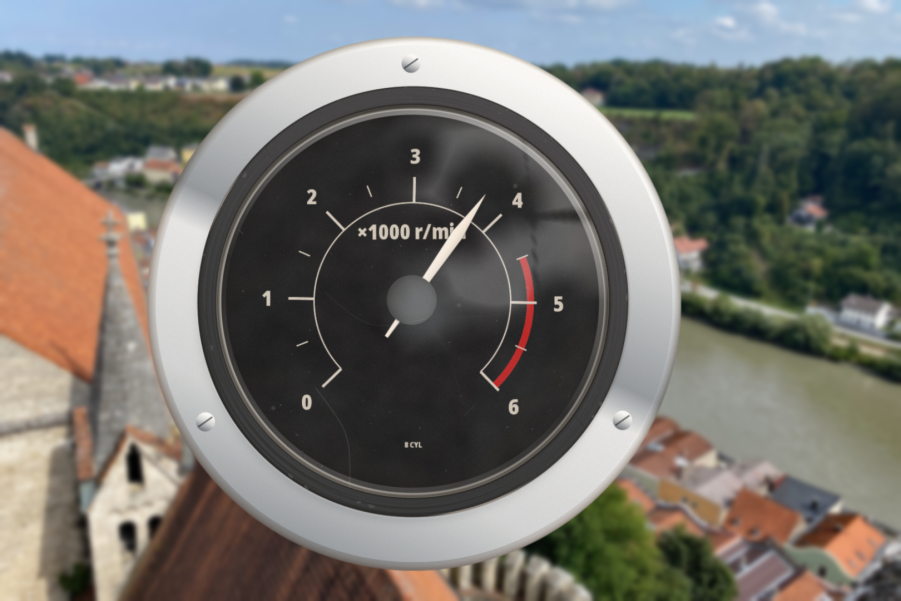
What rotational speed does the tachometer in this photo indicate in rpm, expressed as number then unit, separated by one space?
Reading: 3750 rpm
